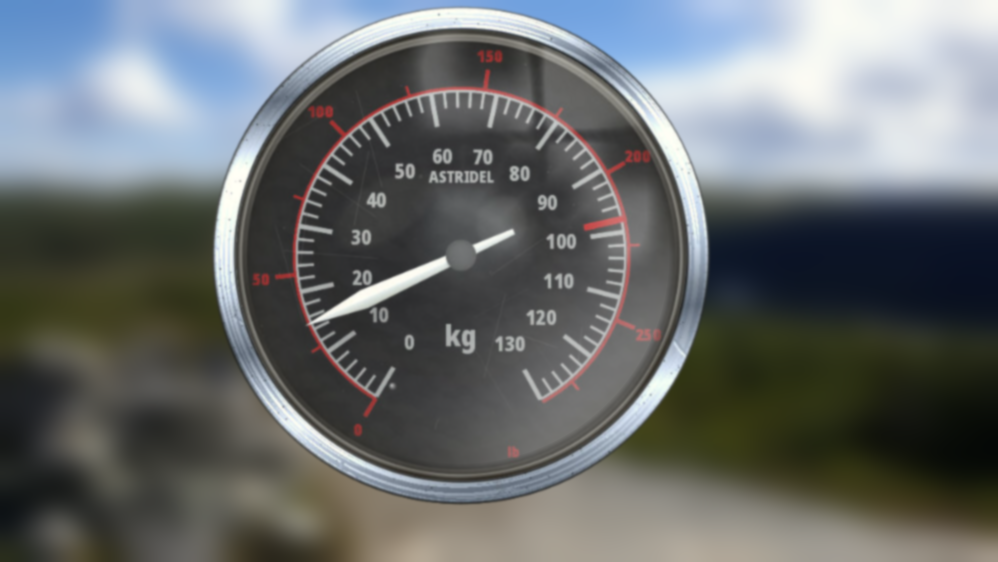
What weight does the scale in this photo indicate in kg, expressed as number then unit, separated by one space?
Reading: 15 kg
